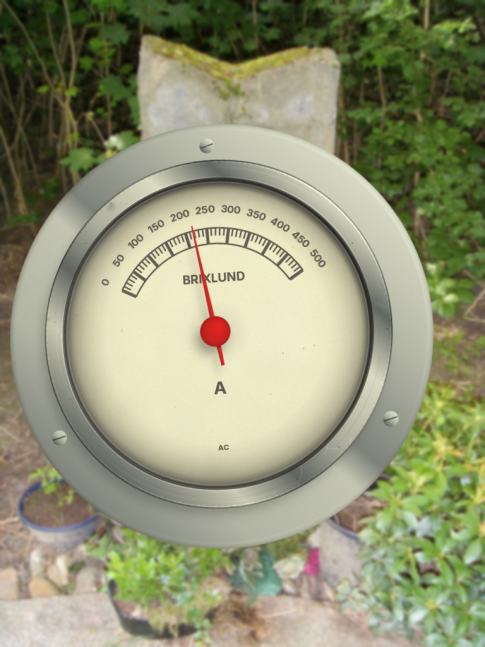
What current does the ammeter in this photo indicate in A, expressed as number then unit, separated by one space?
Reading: 220 A
